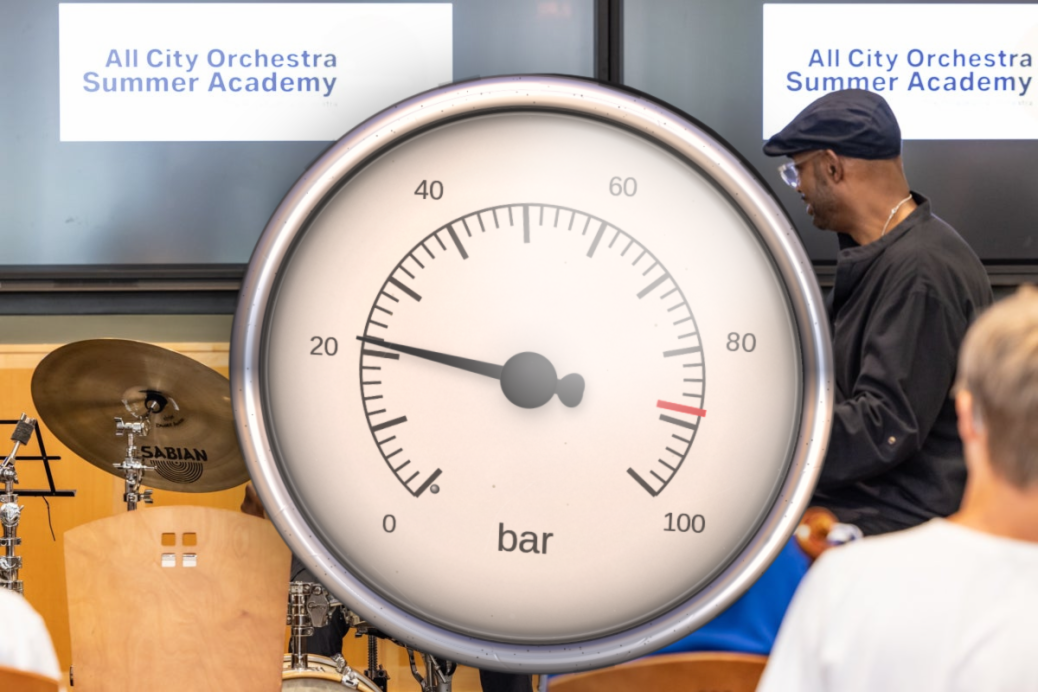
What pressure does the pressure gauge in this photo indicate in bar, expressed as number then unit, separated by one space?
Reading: 22 bar
